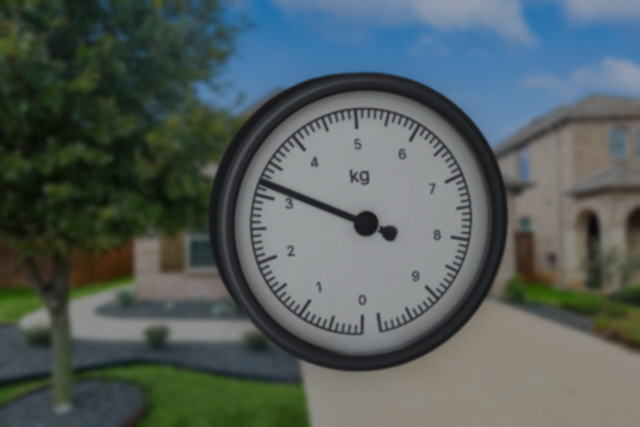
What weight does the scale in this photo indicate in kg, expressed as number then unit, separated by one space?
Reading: 3.2 kg
